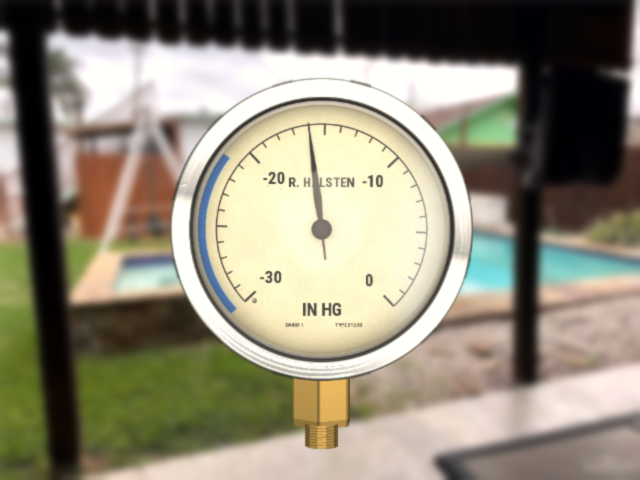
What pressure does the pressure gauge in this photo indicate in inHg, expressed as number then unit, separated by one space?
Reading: -16 inHg
